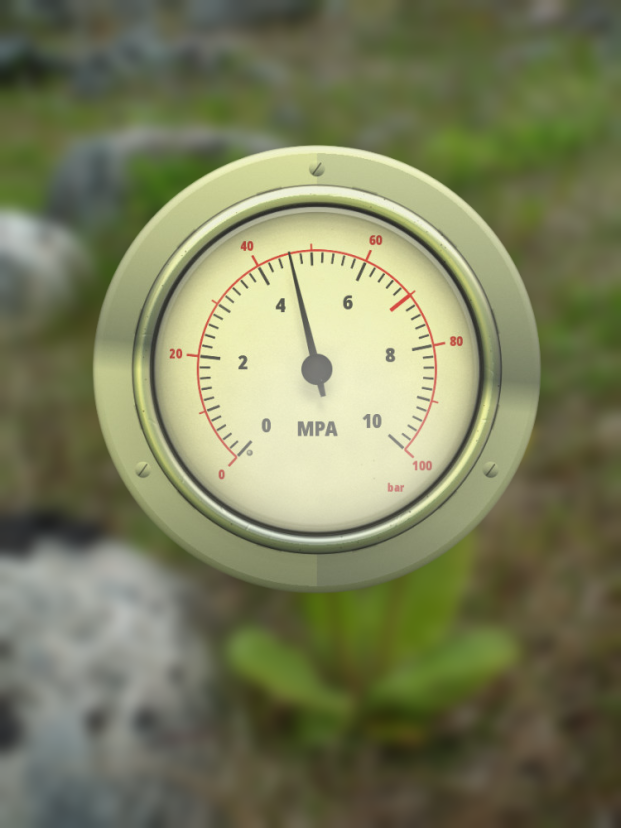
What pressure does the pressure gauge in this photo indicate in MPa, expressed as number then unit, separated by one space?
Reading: 4.6 MPa
